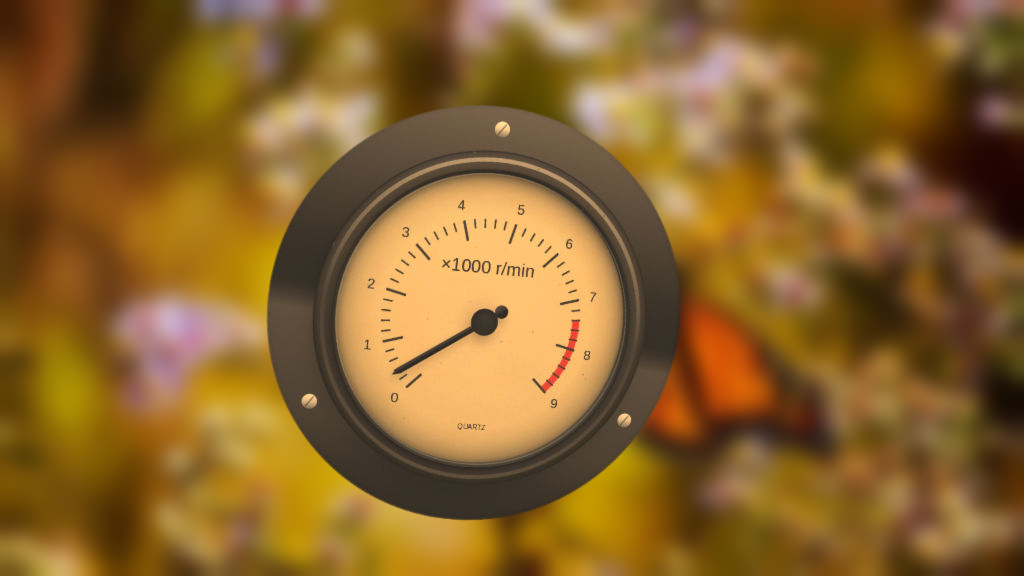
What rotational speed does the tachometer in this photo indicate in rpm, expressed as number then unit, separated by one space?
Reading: 400 rpm
